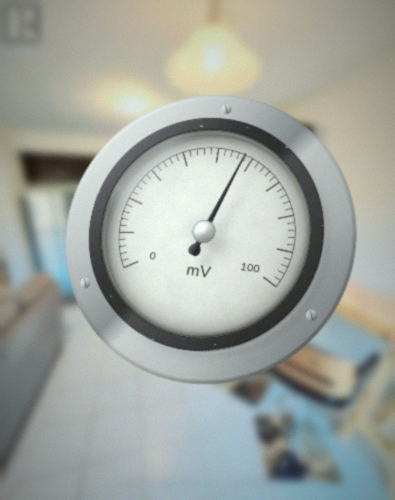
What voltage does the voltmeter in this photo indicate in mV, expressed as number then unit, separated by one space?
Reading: 58 mV
